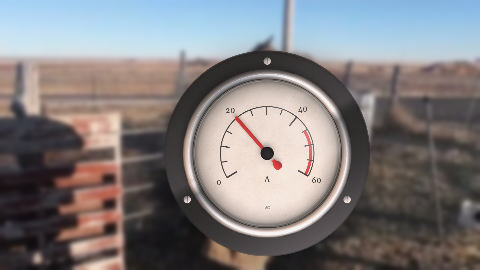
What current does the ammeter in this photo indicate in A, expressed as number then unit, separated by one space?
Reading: 20 A
